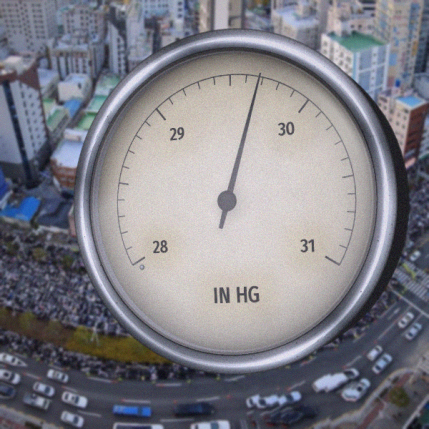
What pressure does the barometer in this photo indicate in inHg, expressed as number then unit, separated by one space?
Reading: 29.7 inHg
